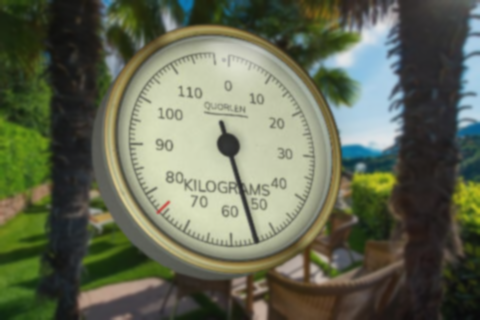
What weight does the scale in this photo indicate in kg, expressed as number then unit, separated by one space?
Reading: 55 kg
